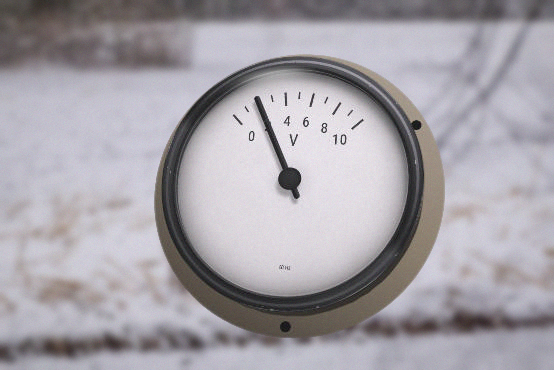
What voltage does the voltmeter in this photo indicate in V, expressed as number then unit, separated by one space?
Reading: 2 V
